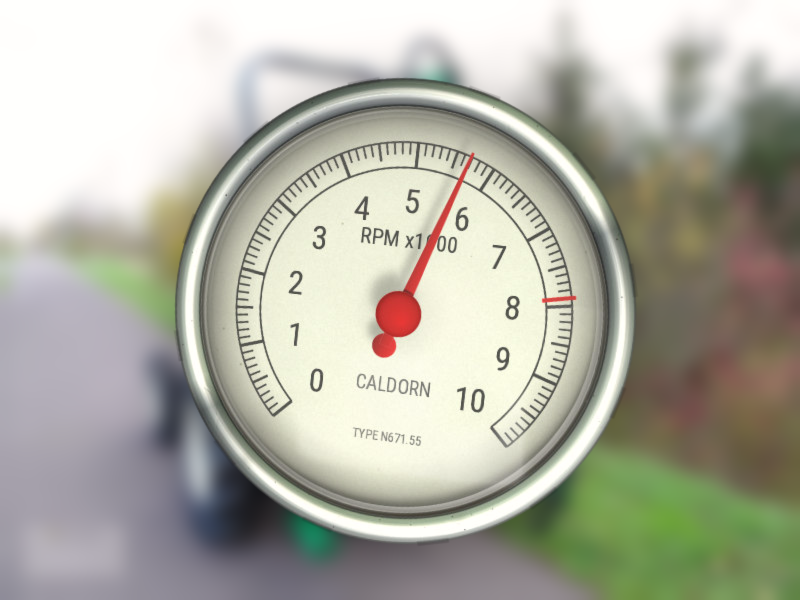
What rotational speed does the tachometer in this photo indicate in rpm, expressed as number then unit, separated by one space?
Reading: 5700 rpm
